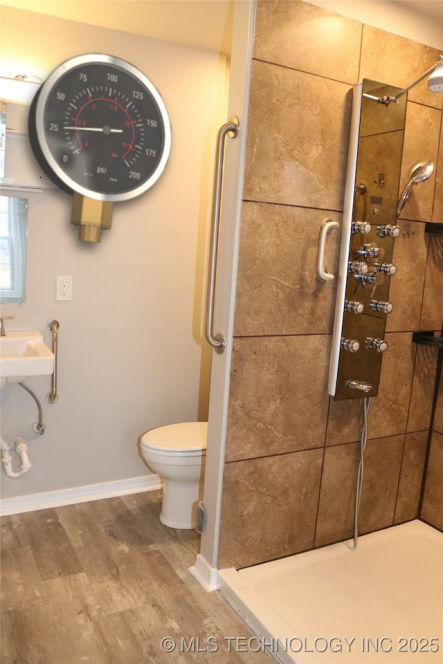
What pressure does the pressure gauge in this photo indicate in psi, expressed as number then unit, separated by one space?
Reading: 25 psi
